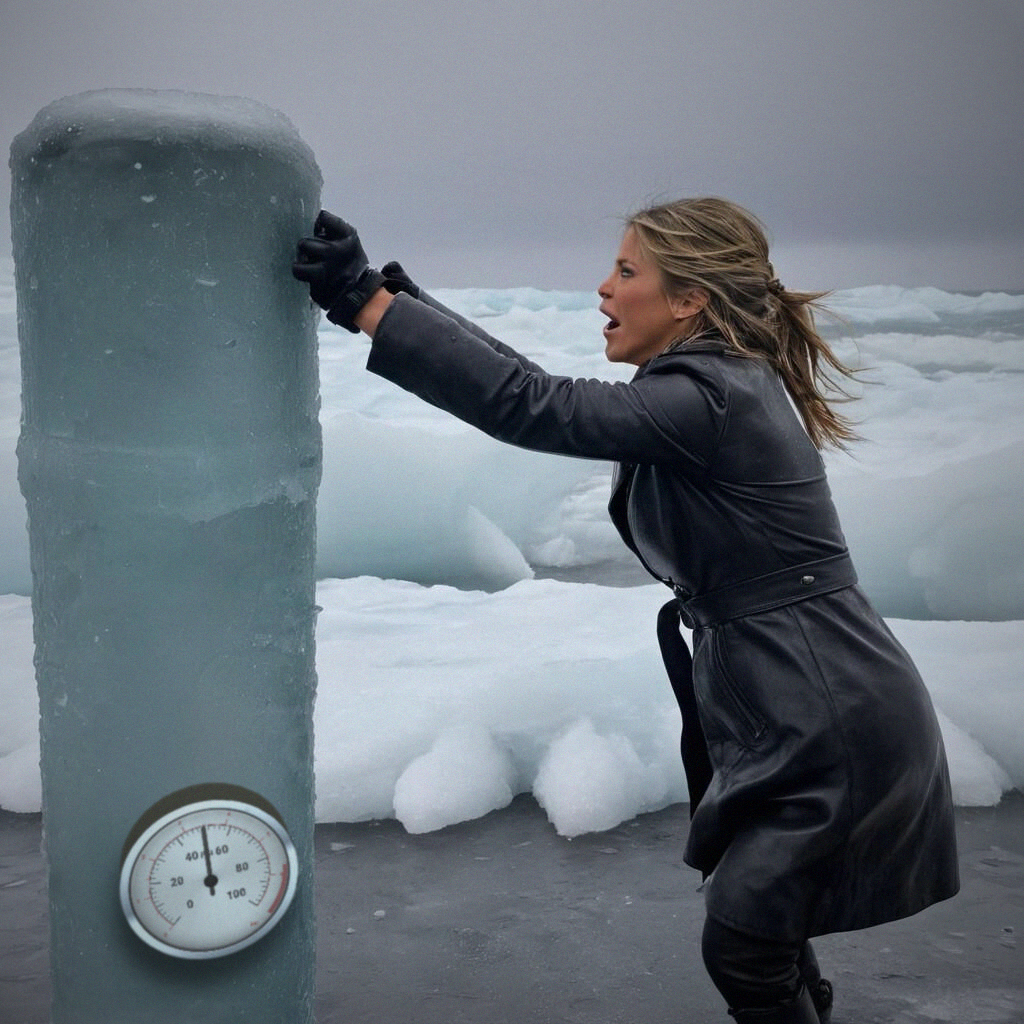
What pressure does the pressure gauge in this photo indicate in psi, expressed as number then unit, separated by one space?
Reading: 50 psi
